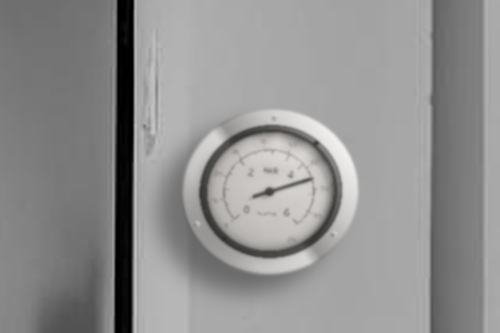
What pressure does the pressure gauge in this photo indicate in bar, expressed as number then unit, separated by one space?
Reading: 4.5 bar
